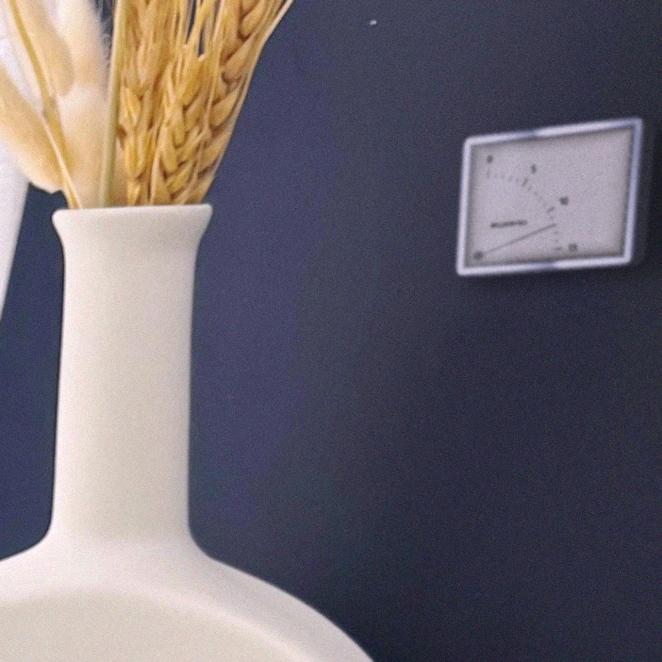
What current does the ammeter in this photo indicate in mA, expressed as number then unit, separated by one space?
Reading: 12 mA
